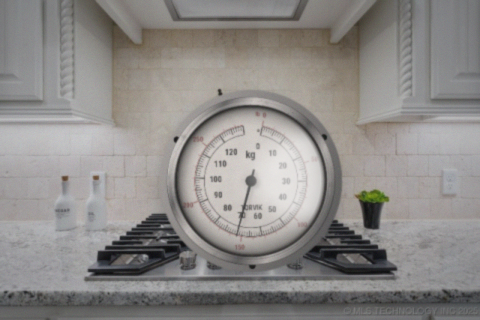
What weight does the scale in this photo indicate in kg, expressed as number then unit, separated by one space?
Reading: 70 kg
